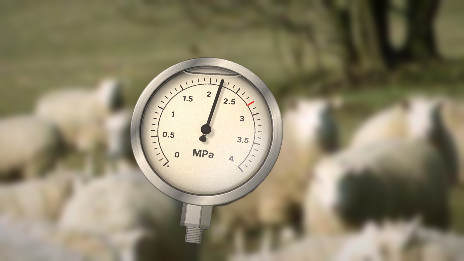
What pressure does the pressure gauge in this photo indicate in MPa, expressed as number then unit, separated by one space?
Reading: 2.2 MPa
